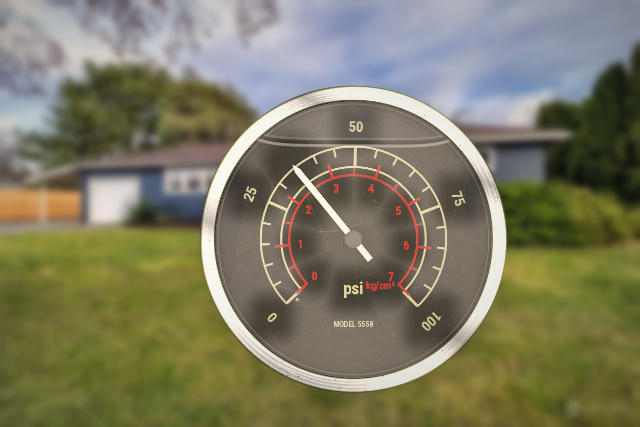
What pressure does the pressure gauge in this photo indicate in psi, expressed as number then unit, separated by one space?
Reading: 35 psi
